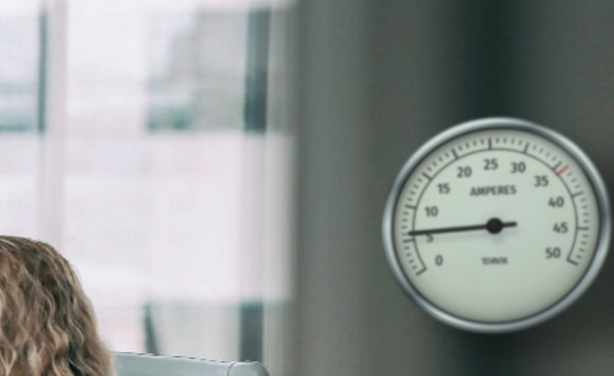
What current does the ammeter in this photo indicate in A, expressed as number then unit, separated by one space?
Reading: 6 A
